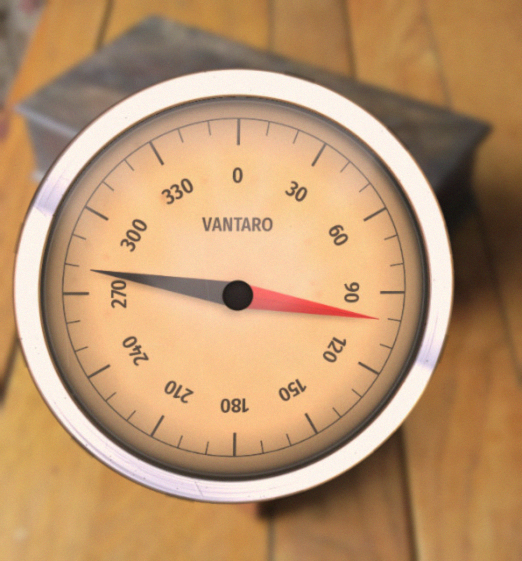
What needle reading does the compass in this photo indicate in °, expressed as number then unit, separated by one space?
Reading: 100 °
